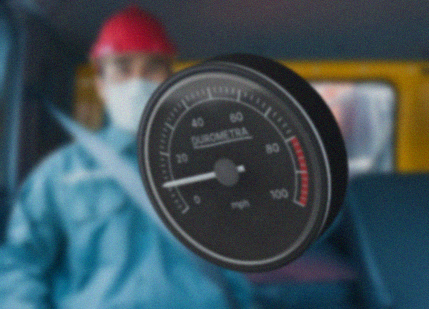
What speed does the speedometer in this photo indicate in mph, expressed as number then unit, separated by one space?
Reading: 10 mph
